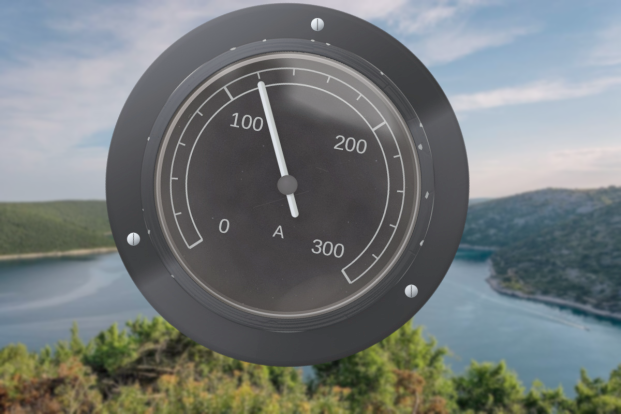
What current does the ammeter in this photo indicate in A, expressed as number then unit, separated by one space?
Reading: 120 A
